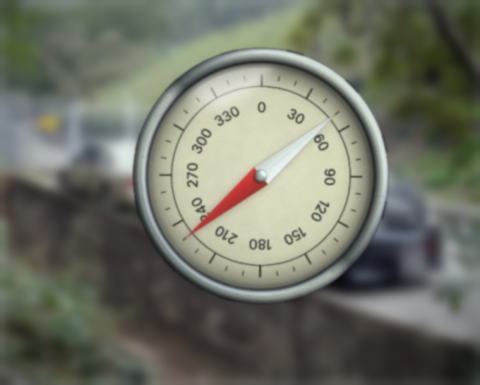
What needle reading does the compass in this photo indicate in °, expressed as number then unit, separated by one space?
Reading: 230 °
